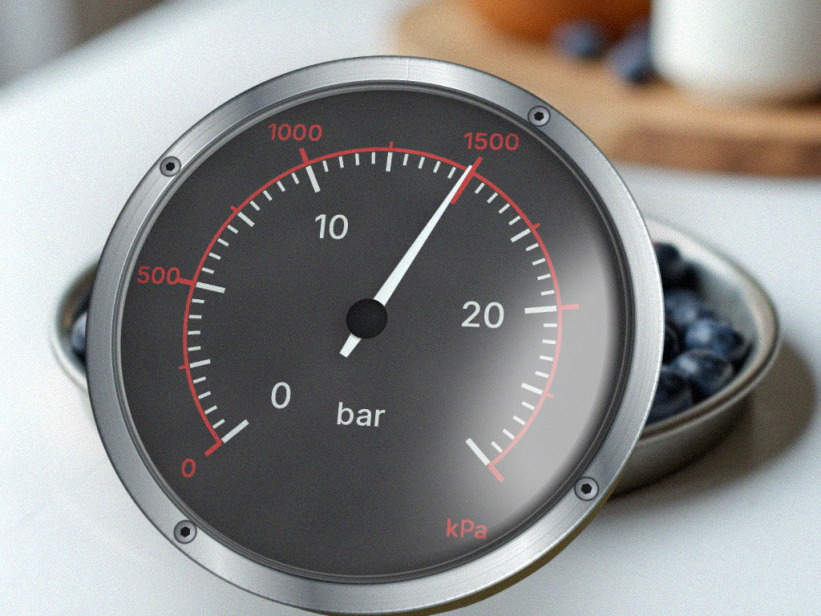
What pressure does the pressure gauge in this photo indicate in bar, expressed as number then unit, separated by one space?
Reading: 15 bar
